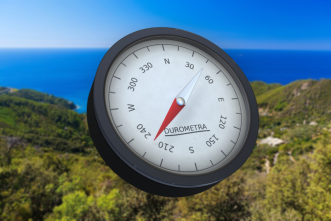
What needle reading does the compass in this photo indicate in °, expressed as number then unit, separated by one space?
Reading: 225 °
